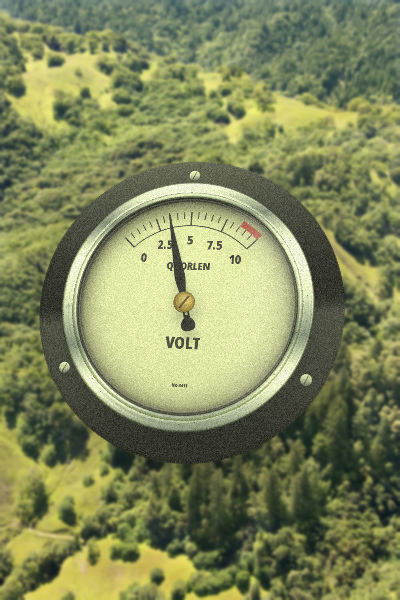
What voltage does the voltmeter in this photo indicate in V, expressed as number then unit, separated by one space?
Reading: 3.5 V
